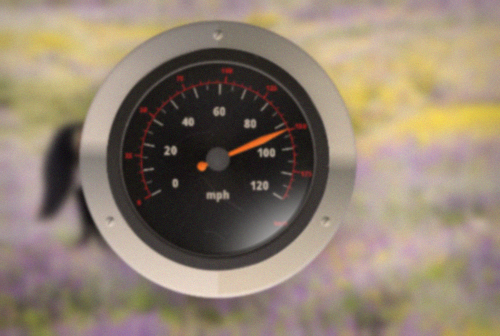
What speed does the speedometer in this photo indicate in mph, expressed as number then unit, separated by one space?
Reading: 92.5 mph
